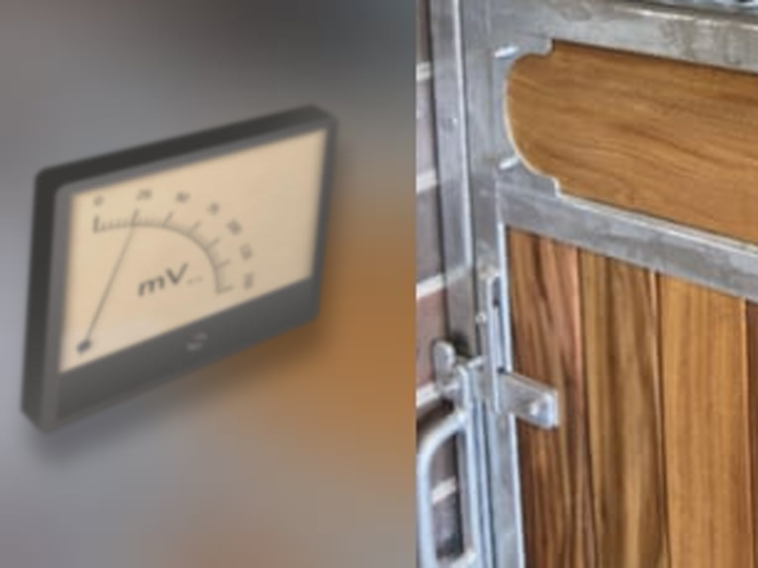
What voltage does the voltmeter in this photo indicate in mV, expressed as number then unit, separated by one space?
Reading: 25 mV
